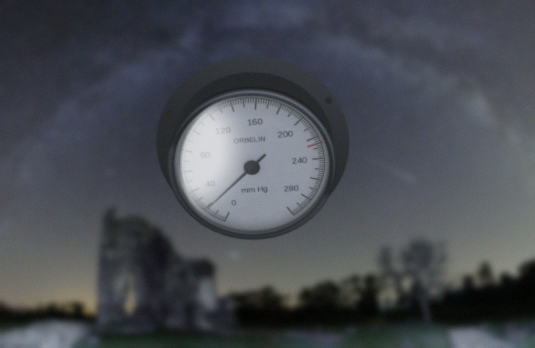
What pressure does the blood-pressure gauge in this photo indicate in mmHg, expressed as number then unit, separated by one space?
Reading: 20 mmHg
